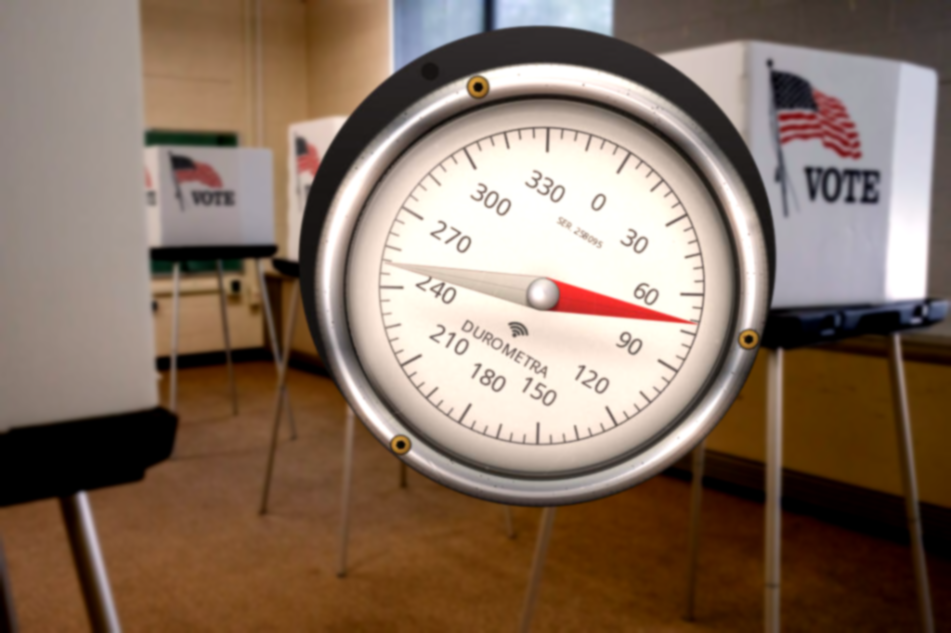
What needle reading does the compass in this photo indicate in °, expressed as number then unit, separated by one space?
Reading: 70 °
